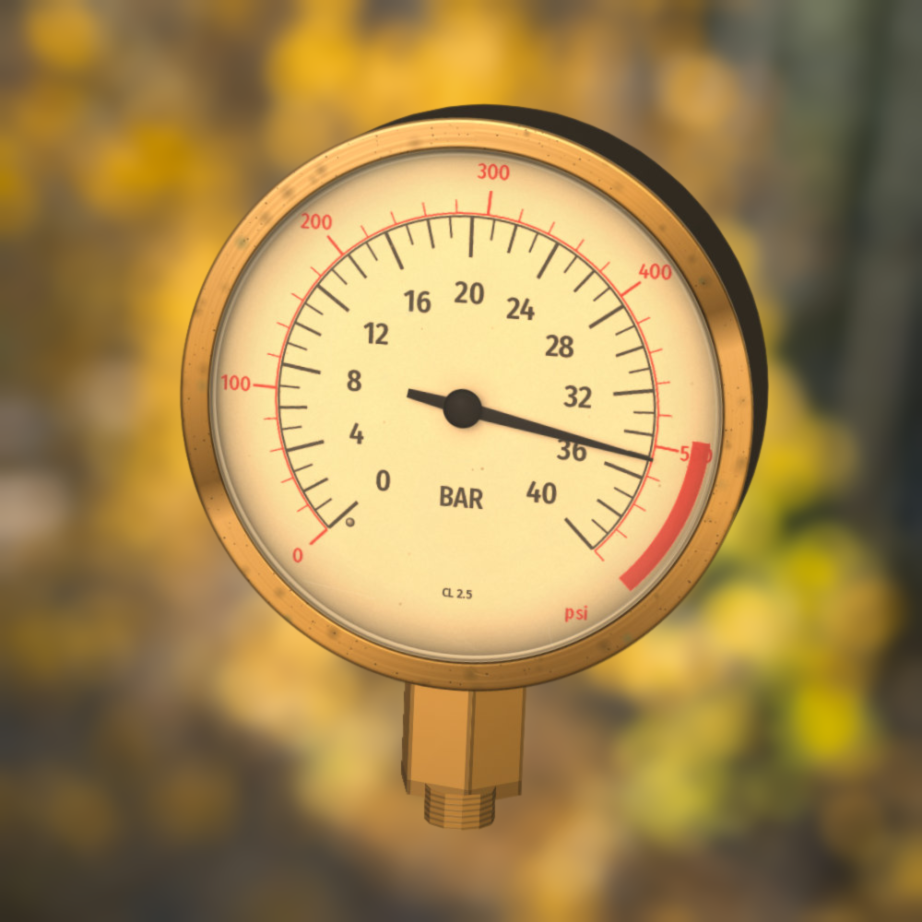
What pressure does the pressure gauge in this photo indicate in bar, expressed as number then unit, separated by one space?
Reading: 35 bar
